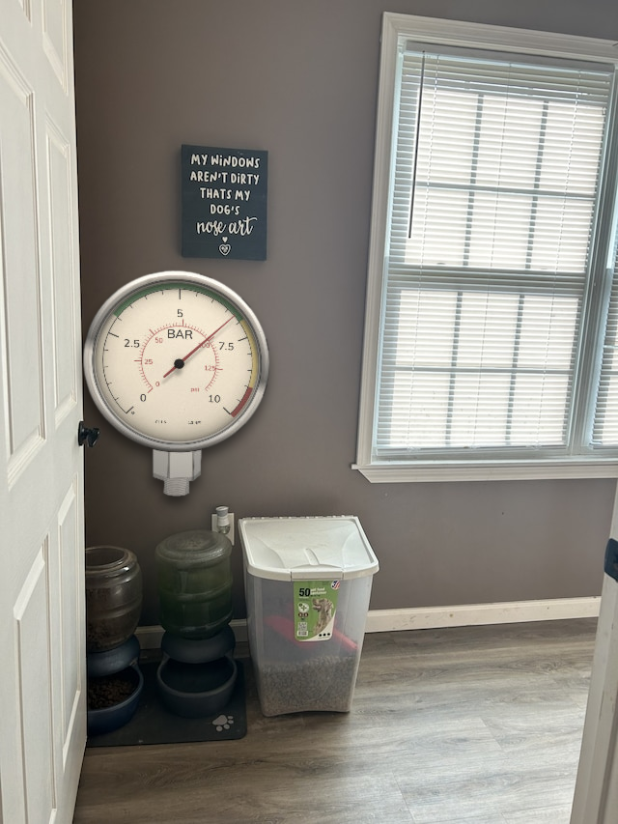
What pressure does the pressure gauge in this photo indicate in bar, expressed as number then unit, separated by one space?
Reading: 6.75 bar
